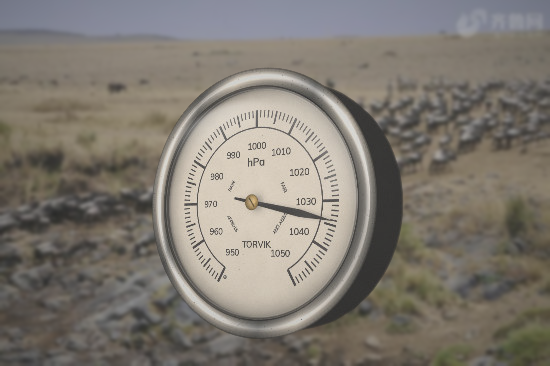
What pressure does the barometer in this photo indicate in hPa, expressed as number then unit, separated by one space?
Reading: 1034 hPa
